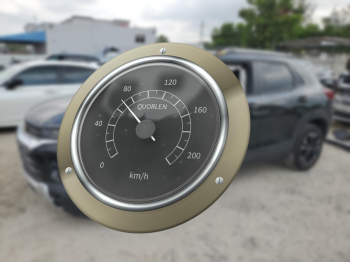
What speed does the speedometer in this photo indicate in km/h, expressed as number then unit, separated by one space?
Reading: 70 km/h
